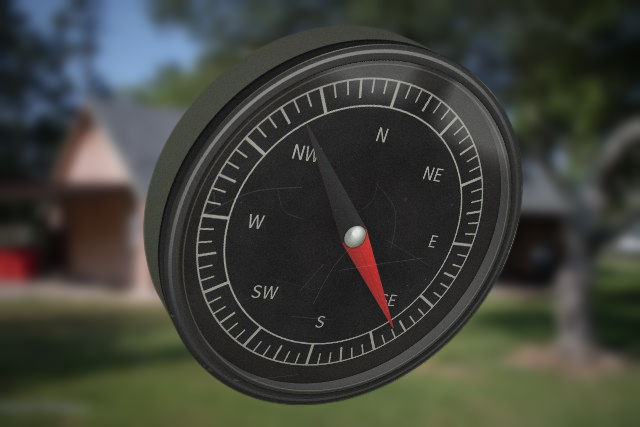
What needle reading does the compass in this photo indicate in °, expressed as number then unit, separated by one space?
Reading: 140 °
